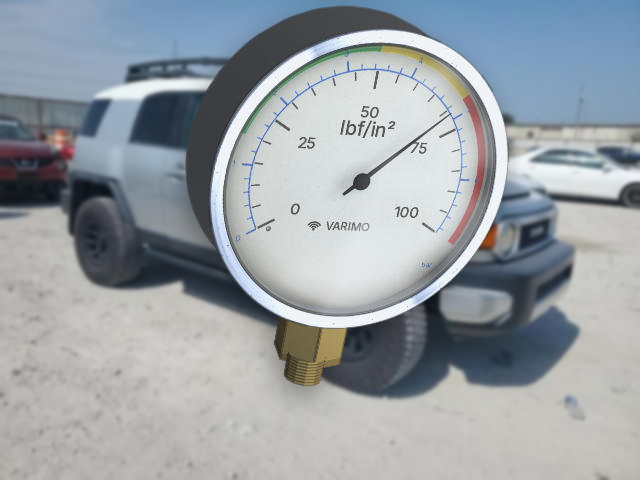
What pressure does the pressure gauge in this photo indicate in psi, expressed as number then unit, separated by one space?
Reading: 70 psi
